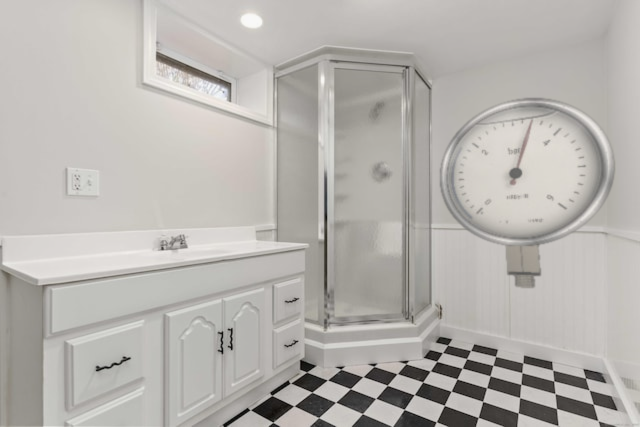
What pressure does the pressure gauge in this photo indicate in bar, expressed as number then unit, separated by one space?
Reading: 3.4 bar
